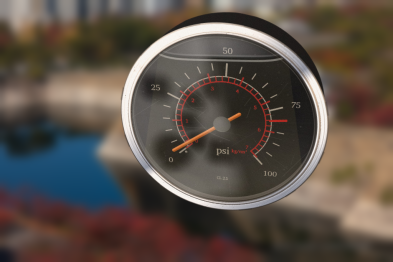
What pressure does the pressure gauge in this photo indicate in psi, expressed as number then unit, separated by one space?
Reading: 2.5 psi
